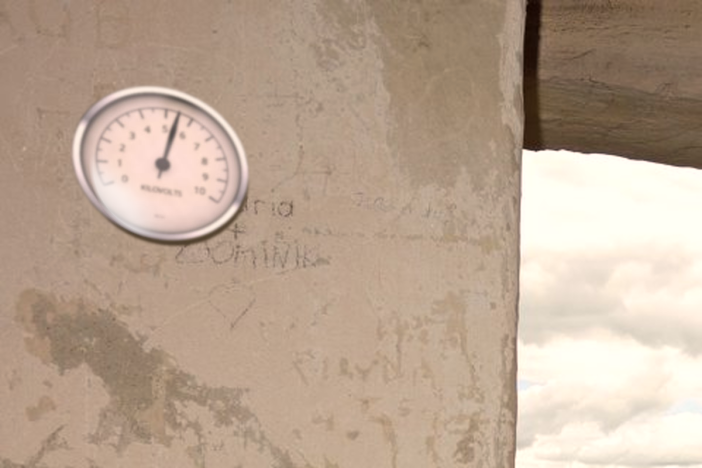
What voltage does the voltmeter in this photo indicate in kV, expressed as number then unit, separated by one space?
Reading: 5.5 kV
